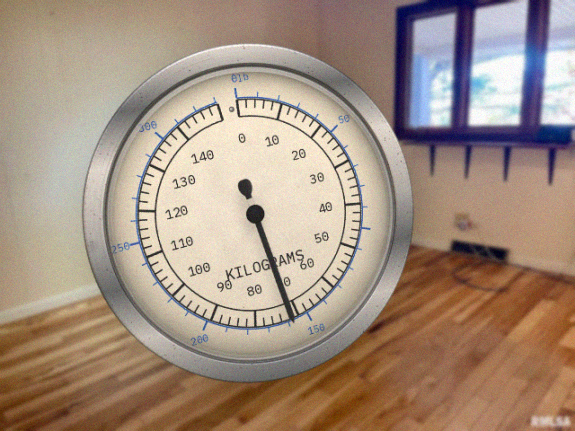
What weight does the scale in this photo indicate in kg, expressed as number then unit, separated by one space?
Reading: 72 kg
